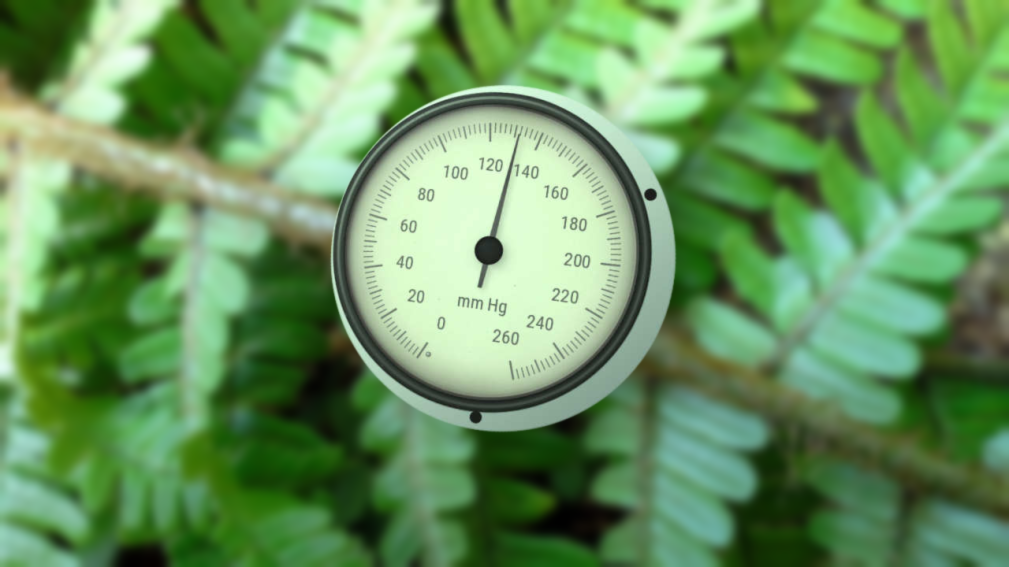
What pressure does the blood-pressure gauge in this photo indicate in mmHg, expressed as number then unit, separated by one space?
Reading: 132 mmHg
